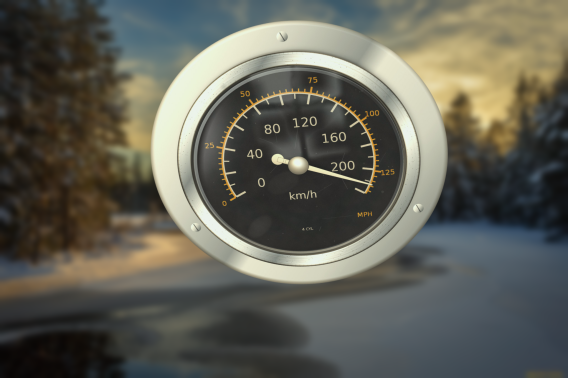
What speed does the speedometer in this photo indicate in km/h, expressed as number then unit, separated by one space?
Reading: 210 km/h
